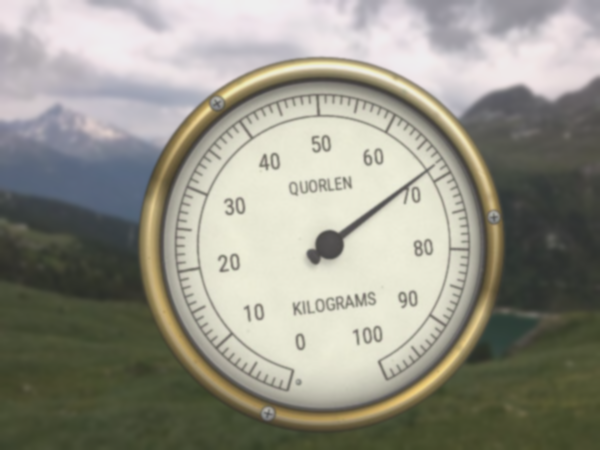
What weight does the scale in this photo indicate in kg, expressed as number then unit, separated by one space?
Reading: 68 kg
